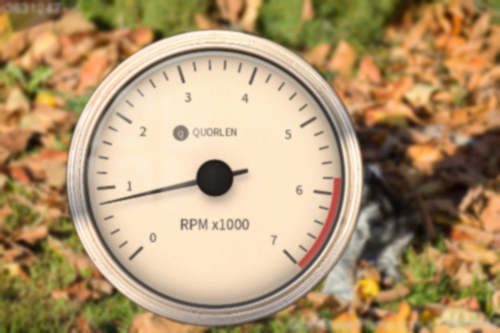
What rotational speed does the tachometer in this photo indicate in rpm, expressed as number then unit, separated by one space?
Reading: 800 rpm
